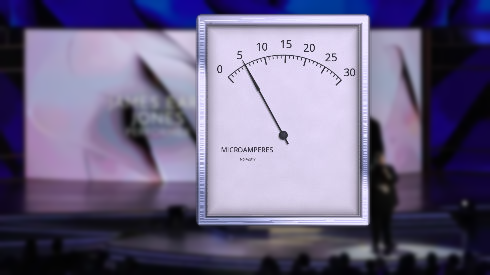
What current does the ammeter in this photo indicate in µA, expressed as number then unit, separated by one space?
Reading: 5 µA
